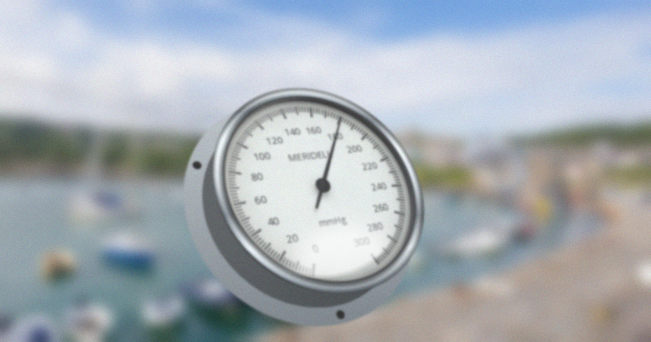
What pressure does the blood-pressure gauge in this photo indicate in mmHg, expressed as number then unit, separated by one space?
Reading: 180 mmHg
